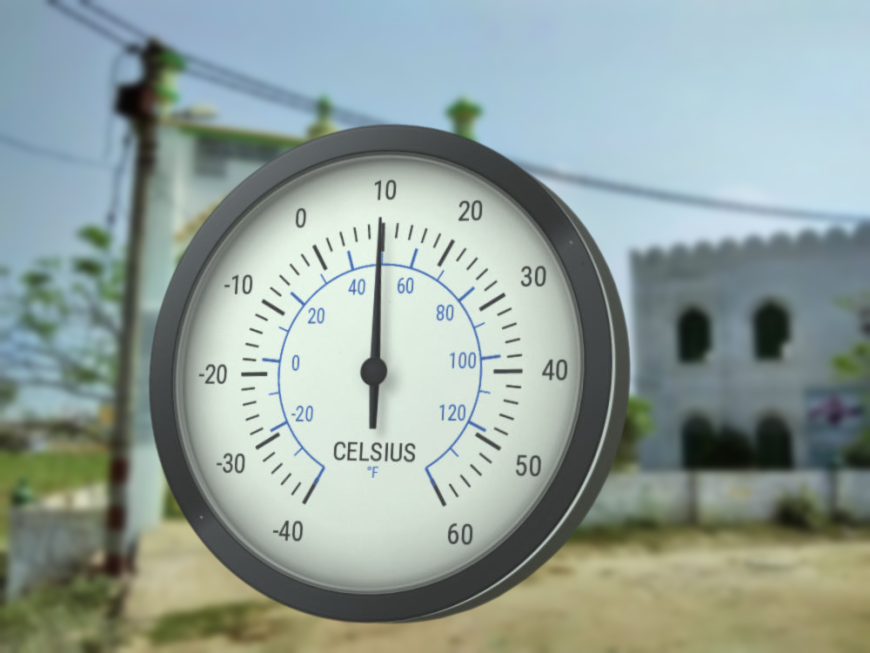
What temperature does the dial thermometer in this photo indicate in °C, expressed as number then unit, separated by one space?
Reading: 10 °C
